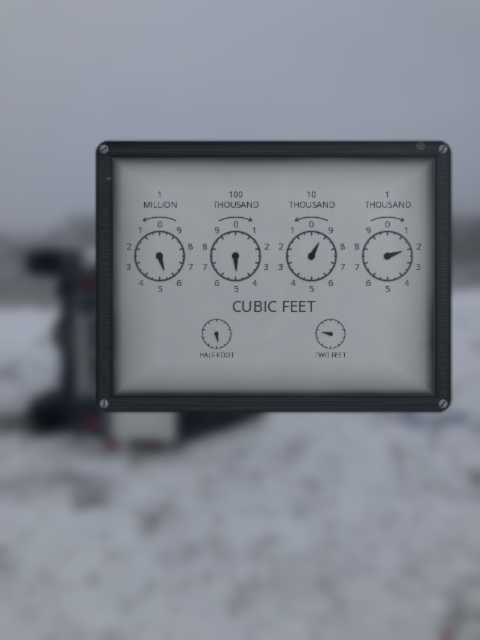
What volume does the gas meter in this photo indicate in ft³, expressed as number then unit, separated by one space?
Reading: 549200 ft³
